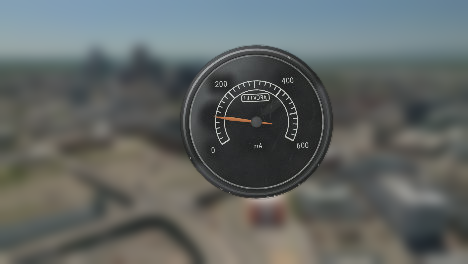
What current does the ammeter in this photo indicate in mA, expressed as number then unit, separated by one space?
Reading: 100 mA
